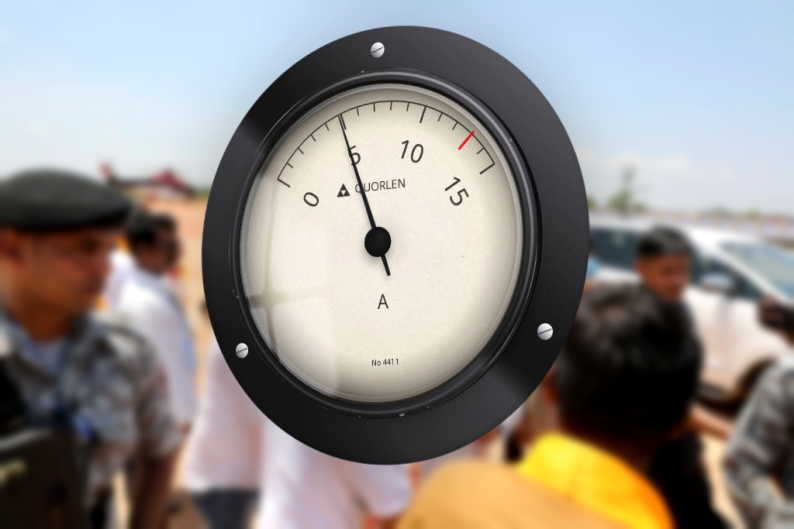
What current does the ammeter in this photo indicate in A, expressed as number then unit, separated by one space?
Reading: 5 A
